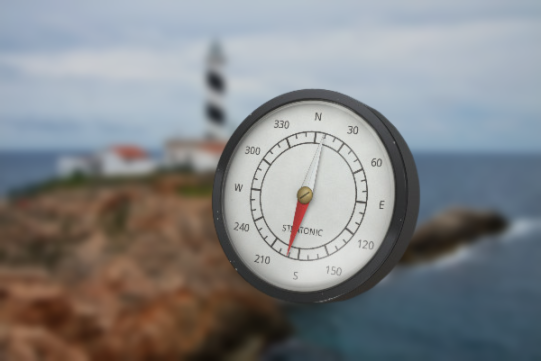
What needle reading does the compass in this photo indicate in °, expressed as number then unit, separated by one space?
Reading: 190 °
